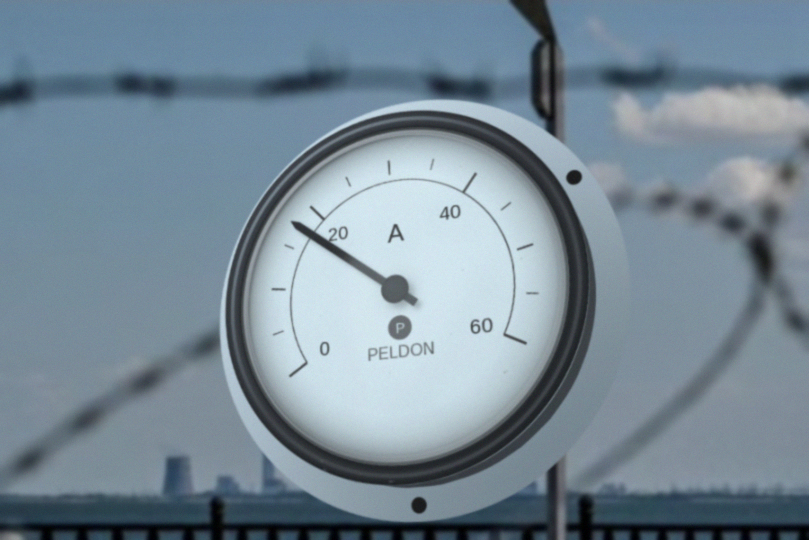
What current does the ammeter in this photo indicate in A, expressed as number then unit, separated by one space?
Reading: 17.5 A
